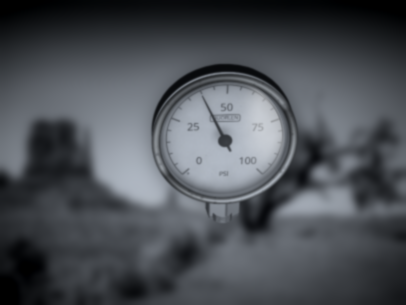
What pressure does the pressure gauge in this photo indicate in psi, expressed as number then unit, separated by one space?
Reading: 40 psi
